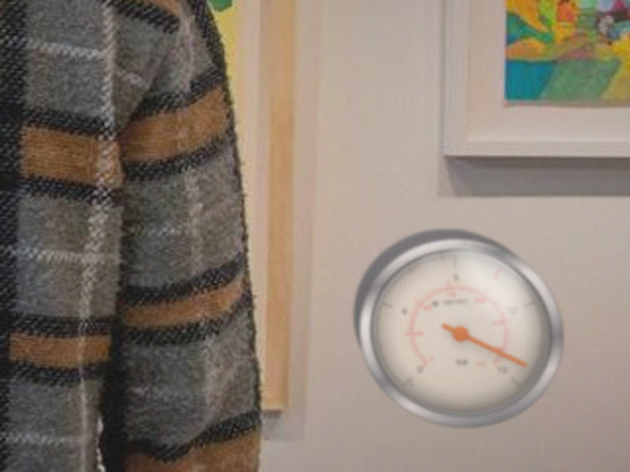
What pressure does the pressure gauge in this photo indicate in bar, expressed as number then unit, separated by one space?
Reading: 15 bar
